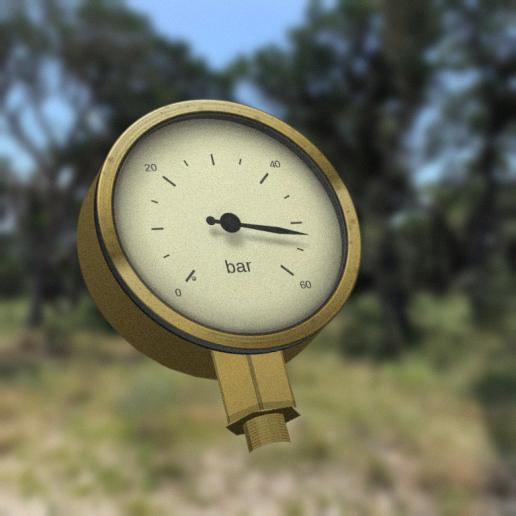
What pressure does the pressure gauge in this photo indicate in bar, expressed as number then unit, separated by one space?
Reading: 52.5 bar
